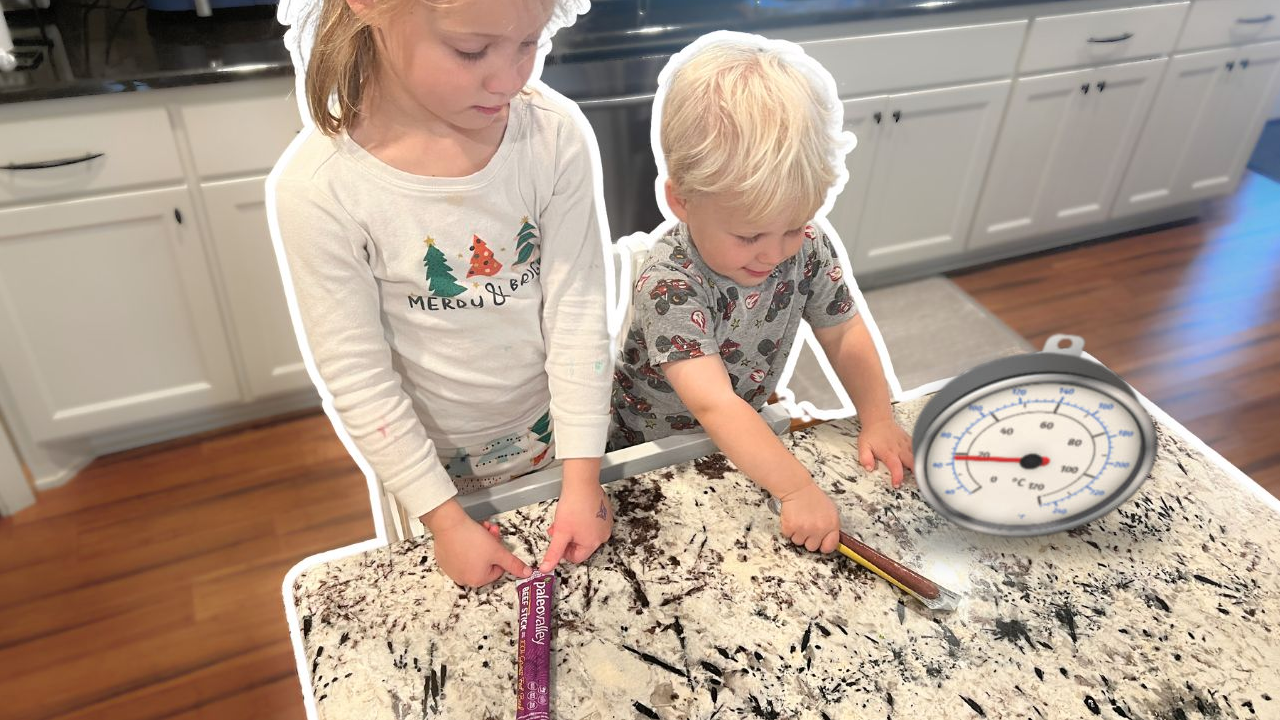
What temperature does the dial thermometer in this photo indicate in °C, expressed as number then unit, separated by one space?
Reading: 20 °C
